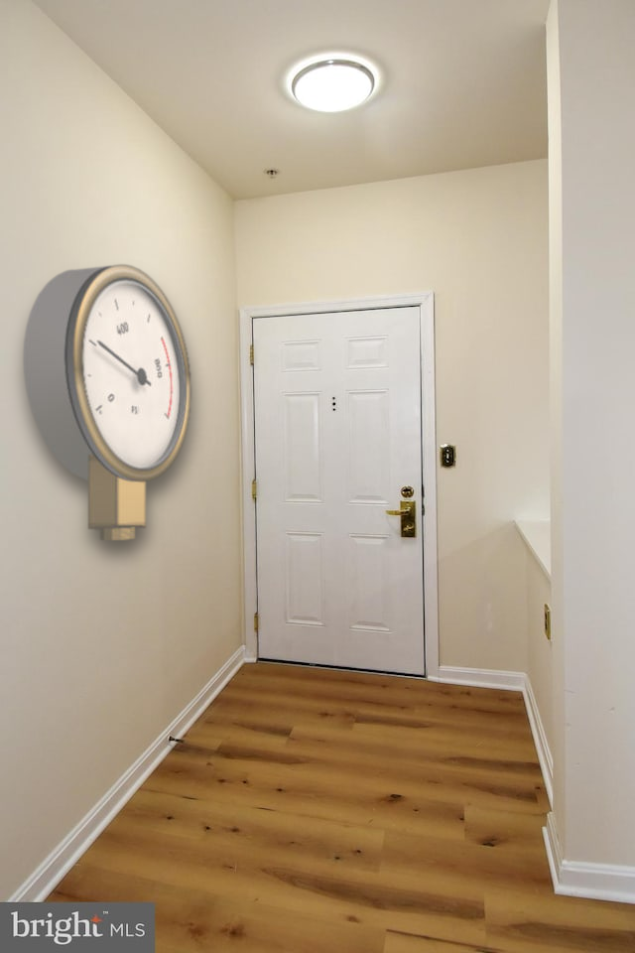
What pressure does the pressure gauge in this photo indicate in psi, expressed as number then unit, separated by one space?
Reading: 200 psi
